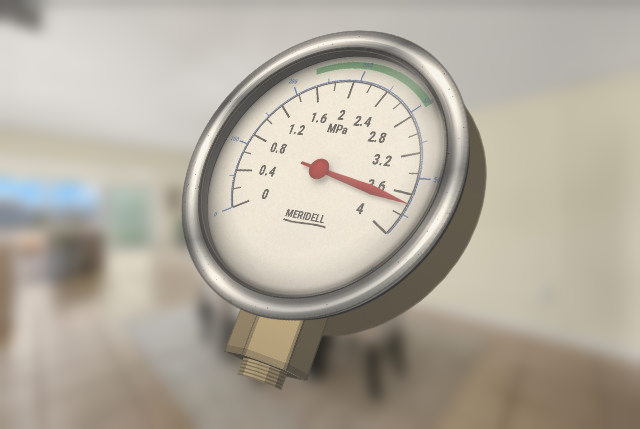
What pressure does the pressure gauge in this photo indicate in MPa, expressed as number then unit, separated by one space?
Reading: 3.7 MPa
